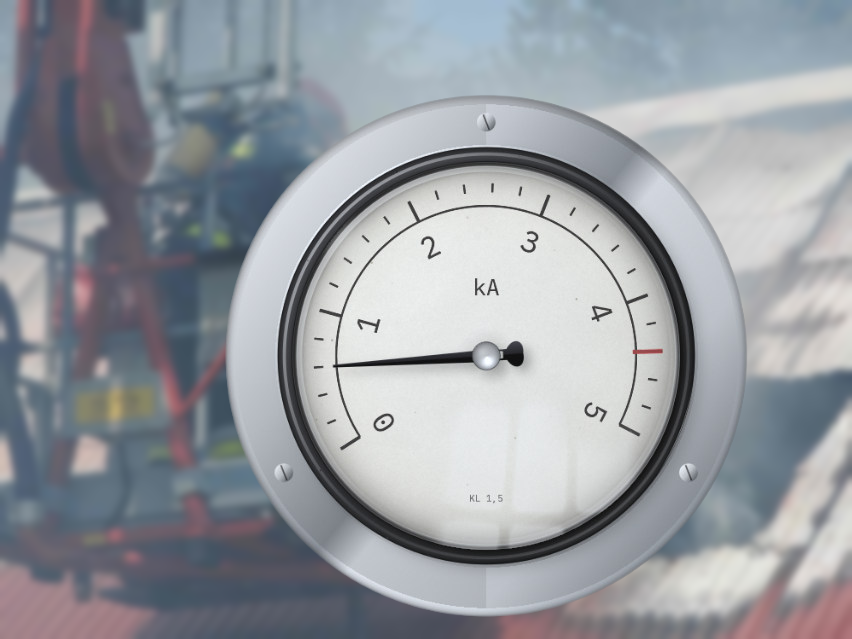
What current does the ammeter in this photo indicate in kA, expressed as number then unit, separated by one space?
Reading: 0.6 kA
